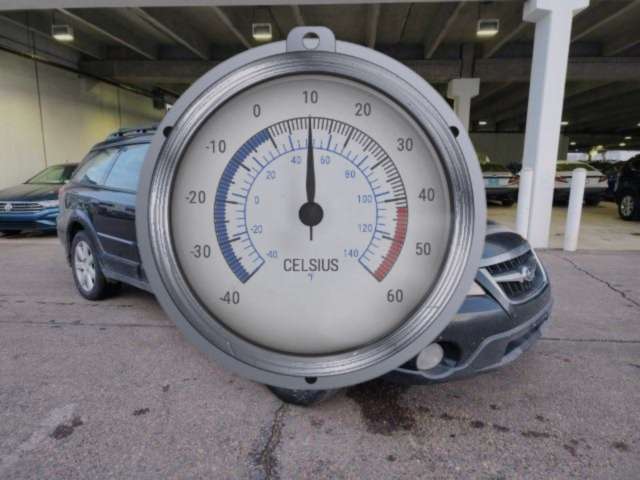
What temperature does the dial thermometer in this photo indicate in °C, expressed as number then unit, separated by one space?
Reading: 10 °C
